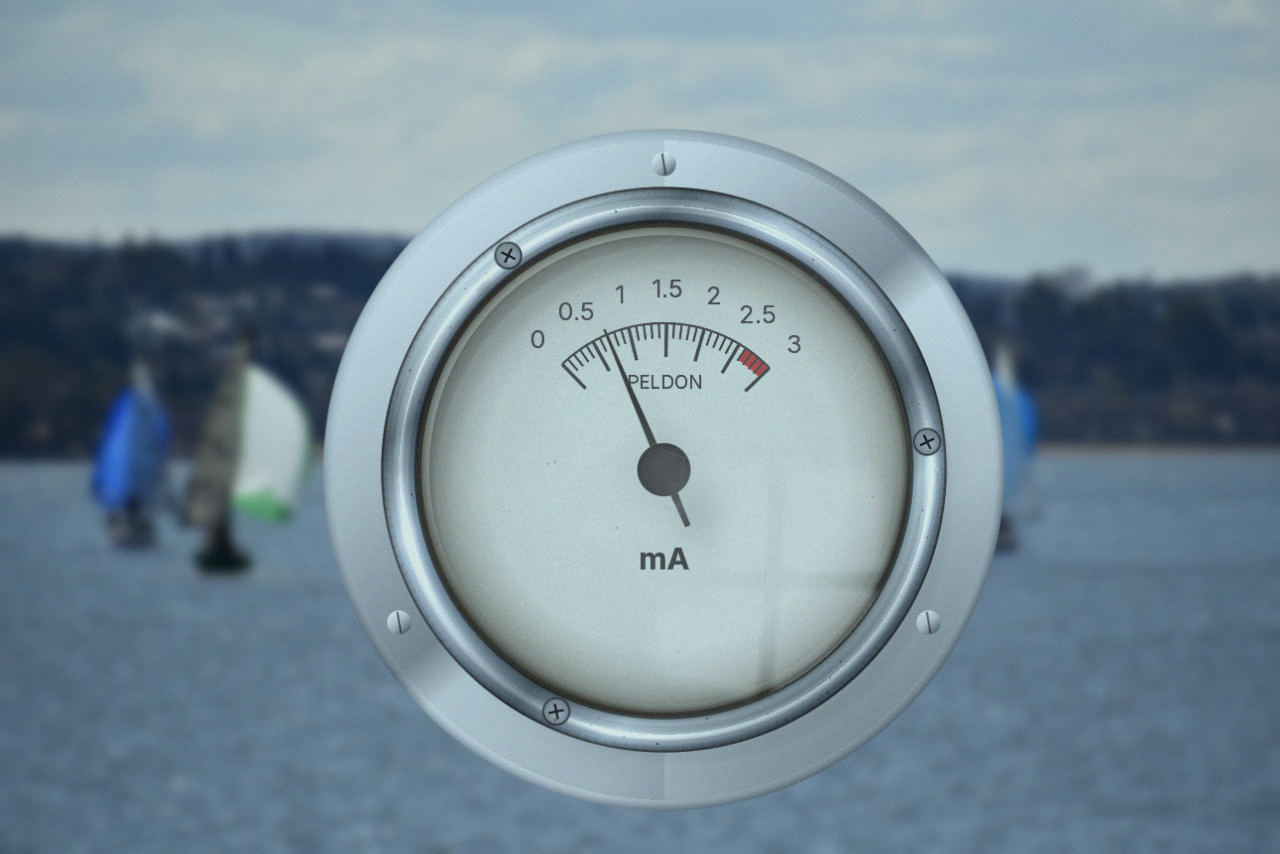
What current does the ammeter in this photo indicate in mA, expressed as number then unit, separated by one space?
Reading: 0.7 mA
